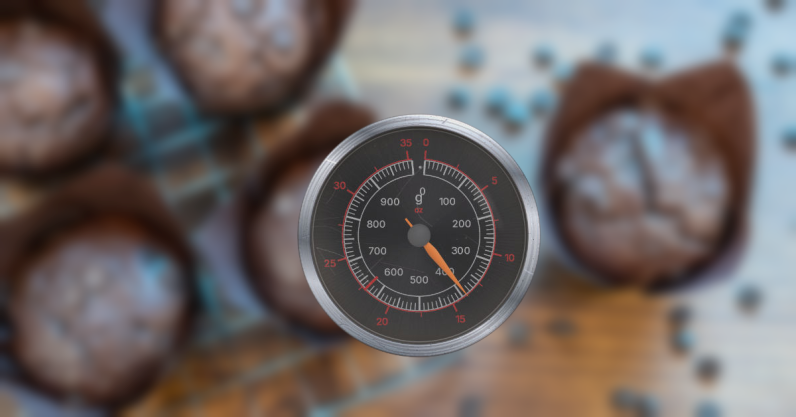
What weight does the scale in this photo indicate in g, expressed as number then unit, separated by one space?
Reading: 390 g
